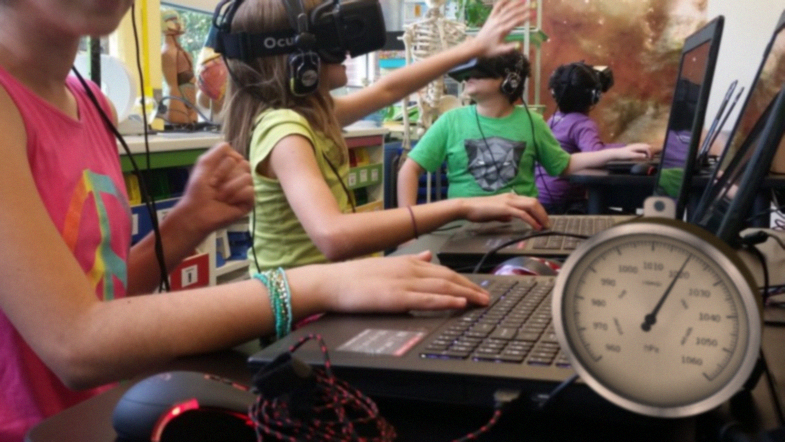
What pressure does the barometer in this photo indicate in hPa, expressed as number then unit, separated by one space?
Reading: 1020 hPa
